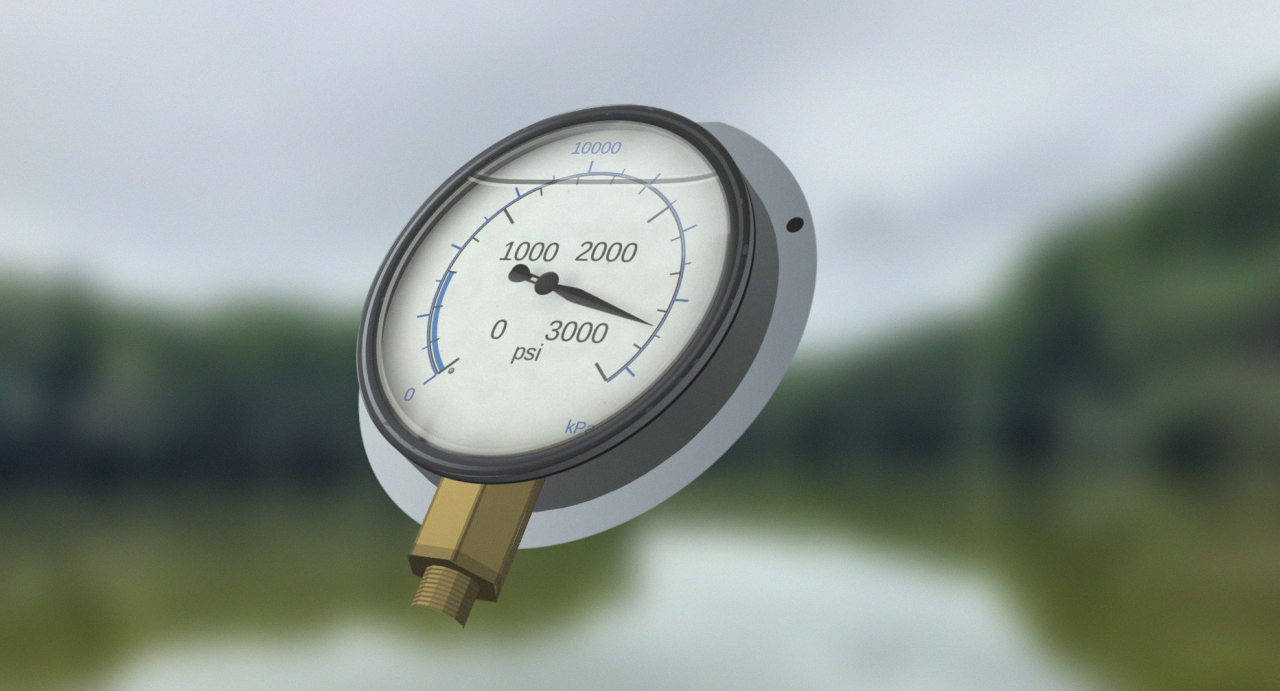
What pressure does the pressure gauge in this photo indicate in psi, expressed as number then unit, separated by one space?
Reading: 2700 psi
